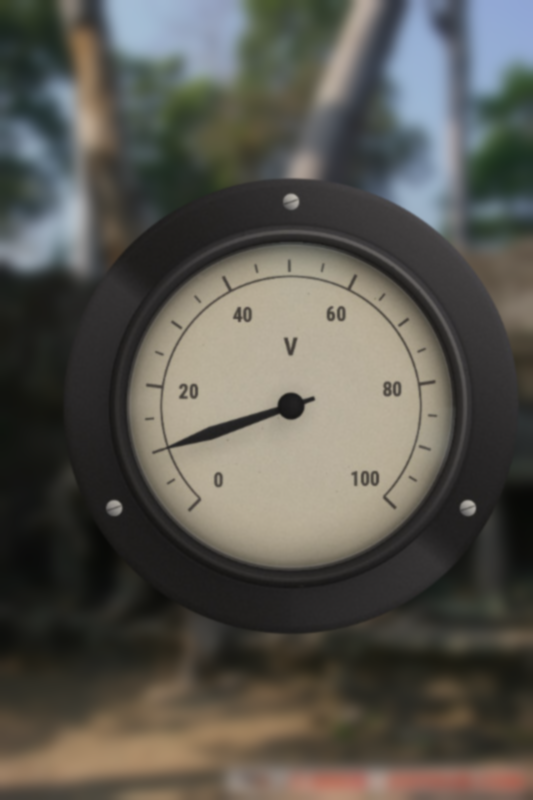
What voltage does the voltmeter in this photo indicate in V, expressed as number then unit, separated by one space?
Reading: 10 V
